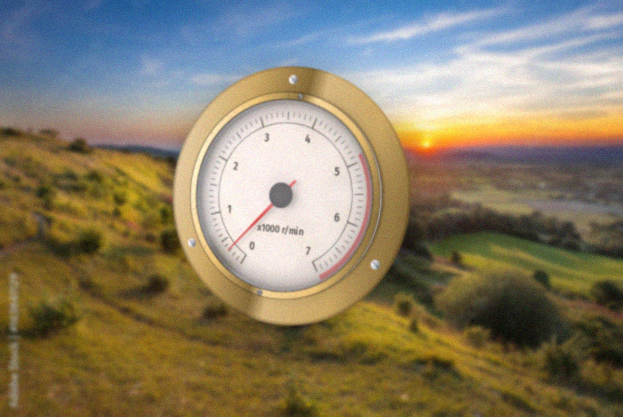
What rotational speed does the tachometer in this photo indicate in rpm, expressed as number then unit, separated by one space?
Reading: 300 rpm
